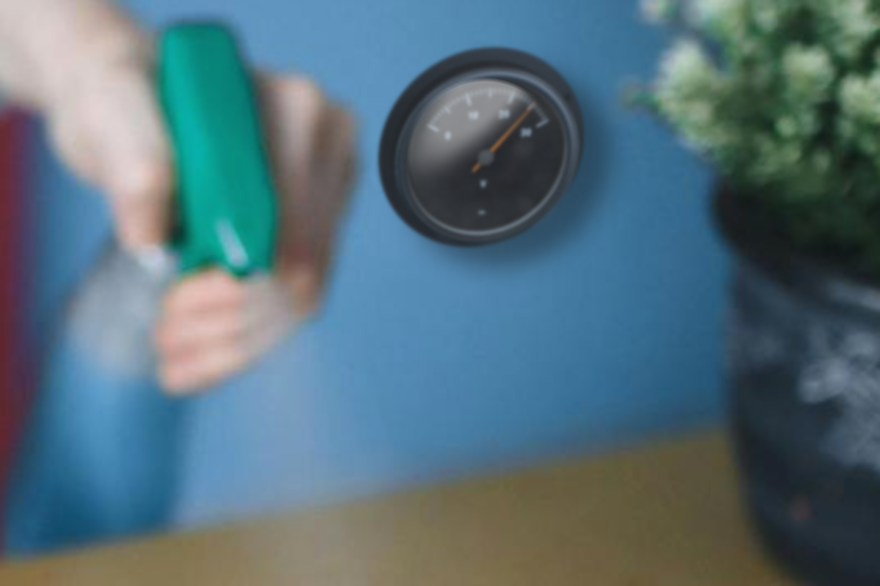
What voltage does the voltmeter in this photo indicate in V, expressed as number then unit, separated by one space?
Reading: 25 V
